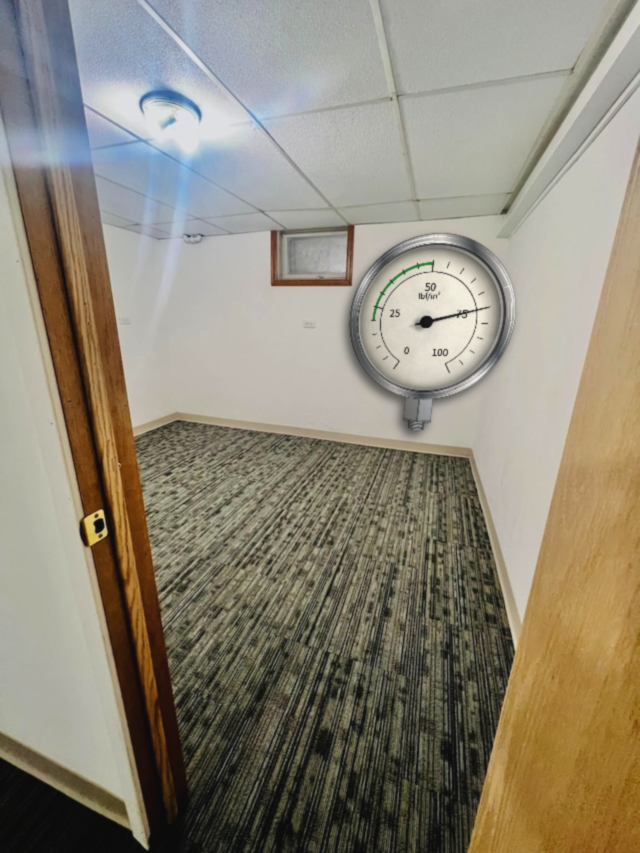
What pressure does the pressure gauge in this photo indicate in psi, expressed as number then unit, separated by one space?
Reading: 75 psi
